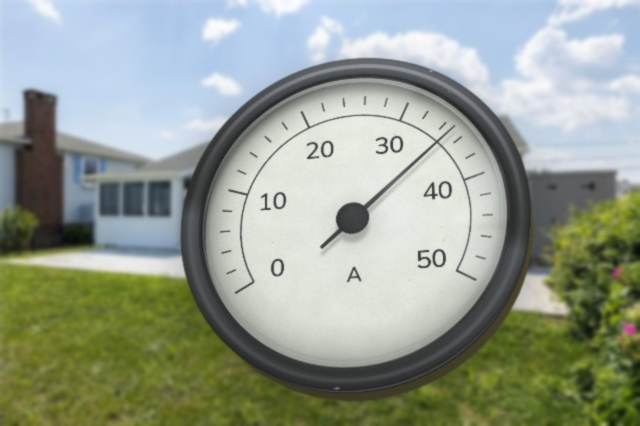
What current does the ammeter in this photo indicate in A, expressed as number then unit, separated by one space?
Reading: 35 A
